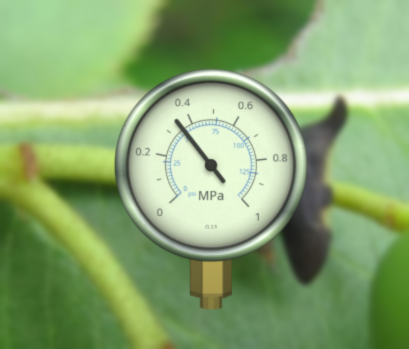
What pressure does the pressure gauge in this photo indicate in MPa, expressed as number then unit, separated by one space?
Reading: 0.35 MPa
